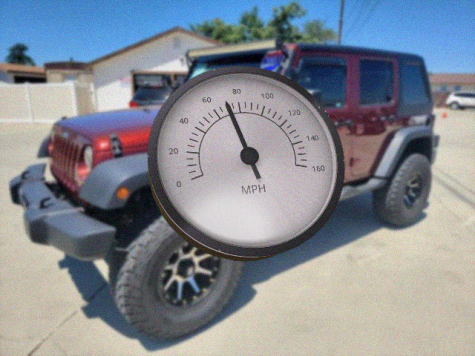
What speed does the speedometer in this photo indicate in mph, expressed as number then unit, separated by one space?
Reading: 70 mph
